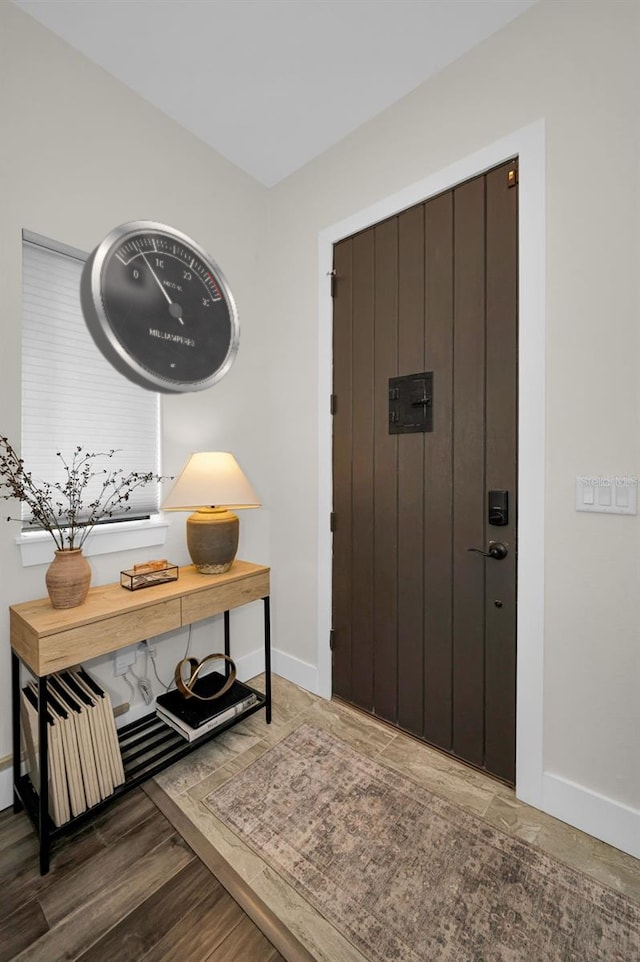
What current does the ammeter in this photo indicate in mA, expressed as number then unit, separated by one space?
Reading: 5 mA
